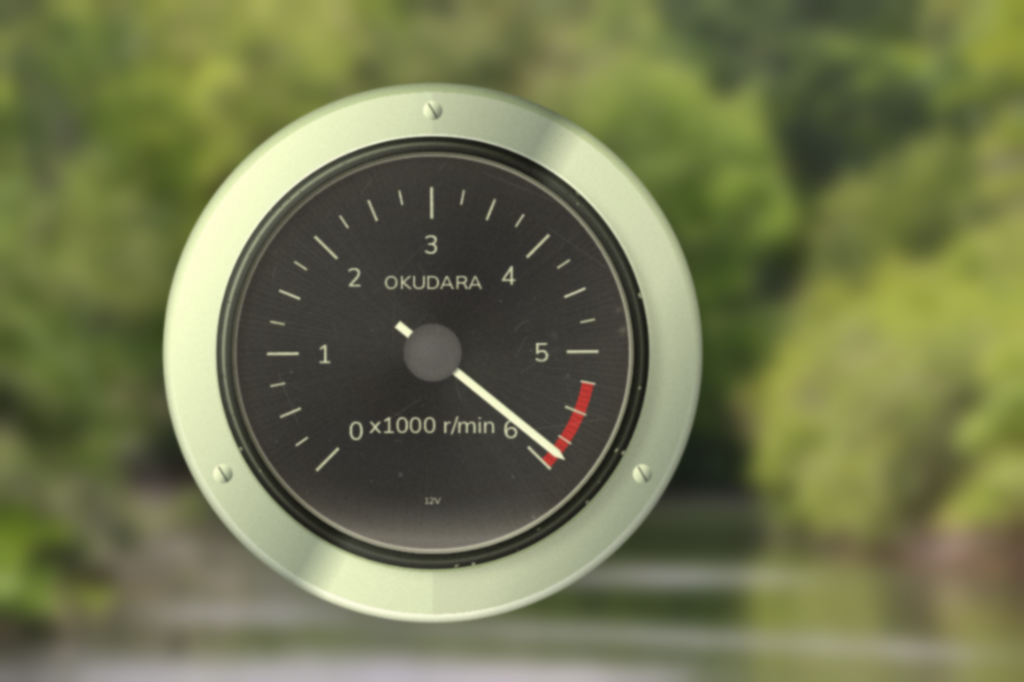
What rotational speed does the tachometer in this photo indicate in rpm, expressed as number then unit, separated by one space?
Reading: 5875 rpm
